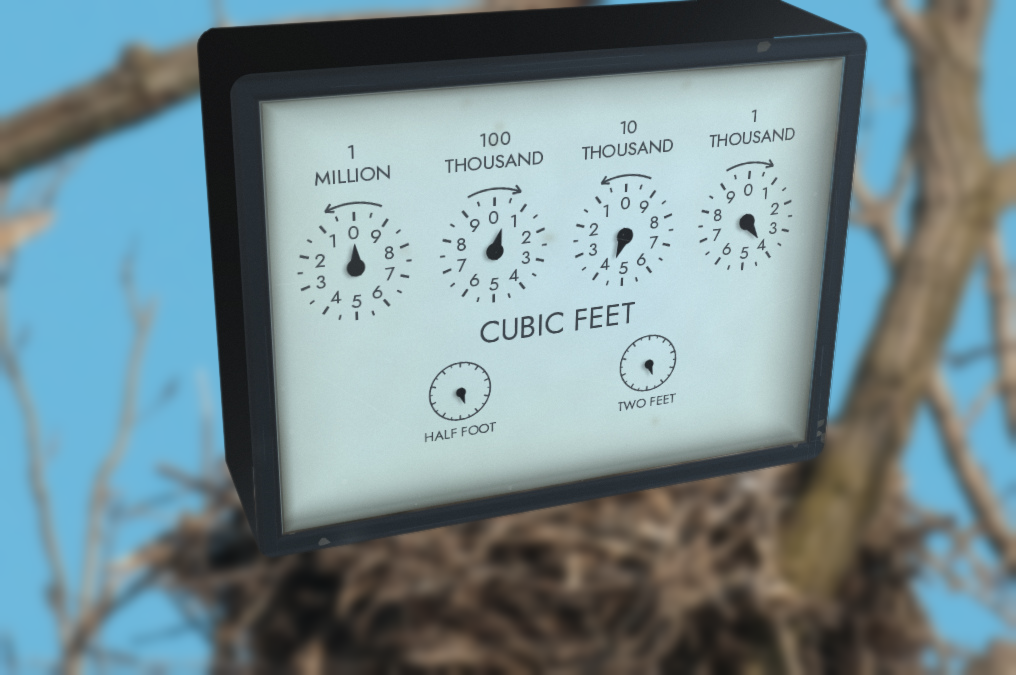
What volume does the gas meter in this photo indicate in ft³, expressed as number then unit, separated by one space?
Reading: 4400 ft³
